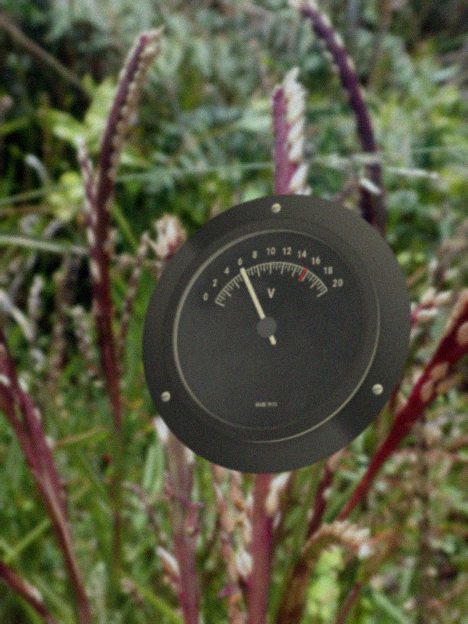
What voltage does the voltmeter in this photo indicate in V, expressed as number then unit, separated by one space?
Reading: 6 V
